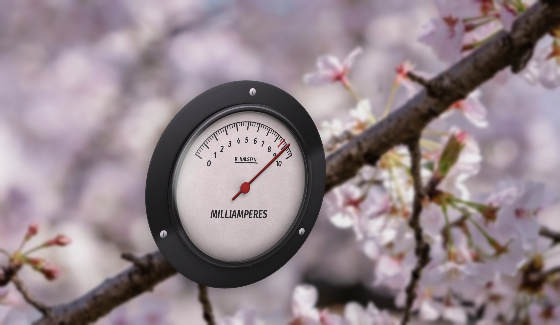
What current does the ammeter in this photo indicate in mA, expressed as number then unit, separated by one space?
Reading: 9 mA
